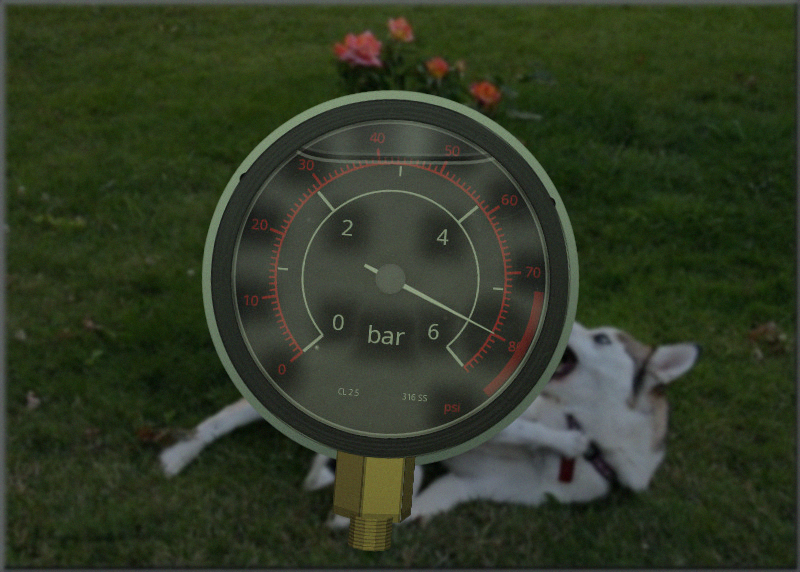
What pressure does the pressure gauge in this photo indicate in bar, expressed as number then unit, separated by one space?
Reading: 5.5 bar
